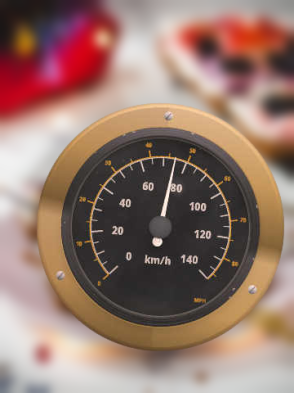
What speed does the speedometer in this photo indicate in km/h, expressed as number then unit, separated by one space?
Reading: 75 km/h
